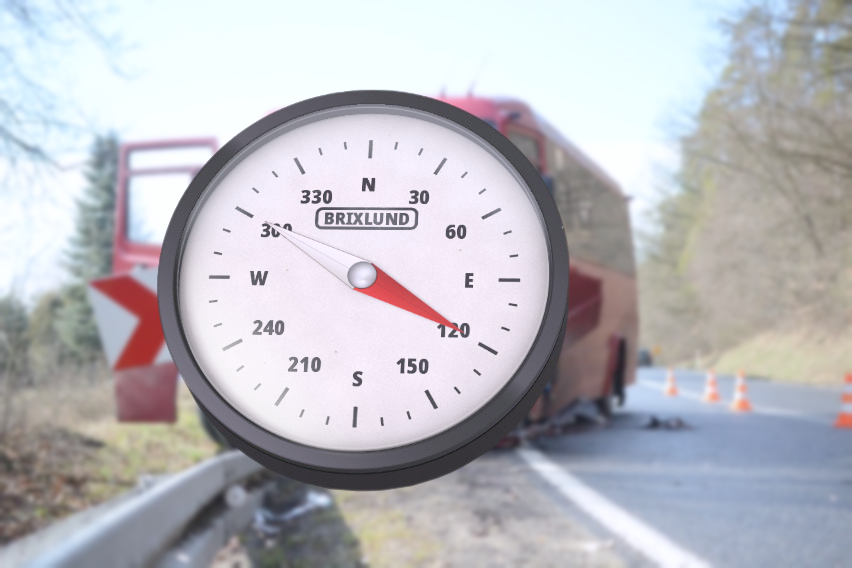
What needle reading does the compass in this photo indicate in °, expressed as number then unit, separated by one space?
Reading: 120 °
